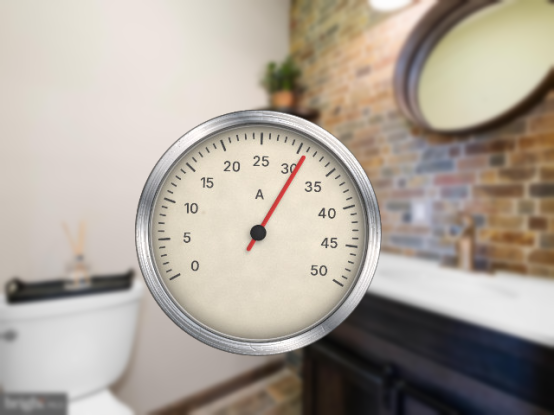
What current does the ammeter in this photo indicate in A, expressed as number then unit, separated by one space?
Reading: 31 A
